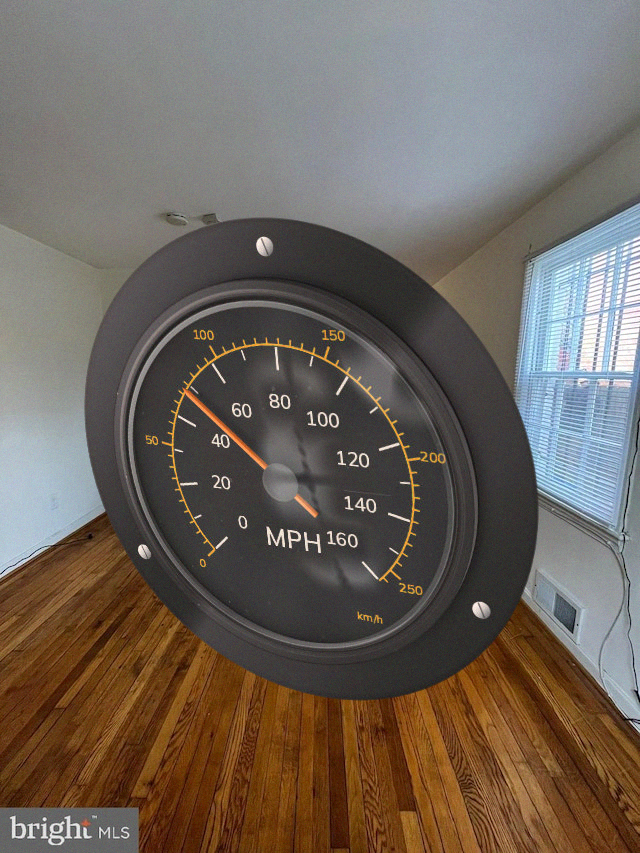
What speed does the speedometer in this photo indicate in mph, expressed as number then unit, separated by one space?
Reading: 50 mph
